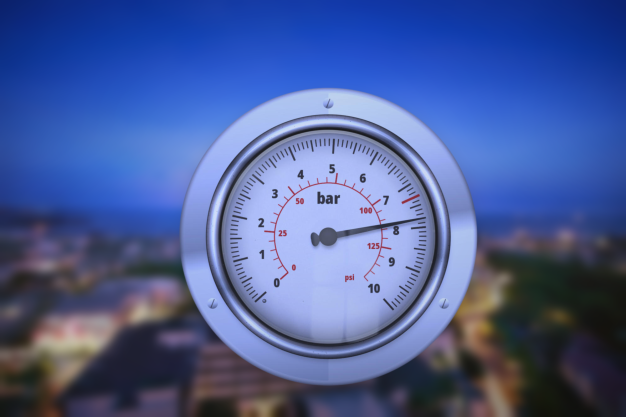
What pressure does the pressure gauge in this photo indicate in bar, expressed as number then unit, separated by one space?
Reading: 7.8 bar
